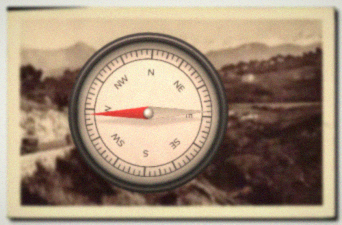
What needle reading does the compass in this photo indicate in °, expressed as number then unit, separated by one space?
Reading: 265 °
